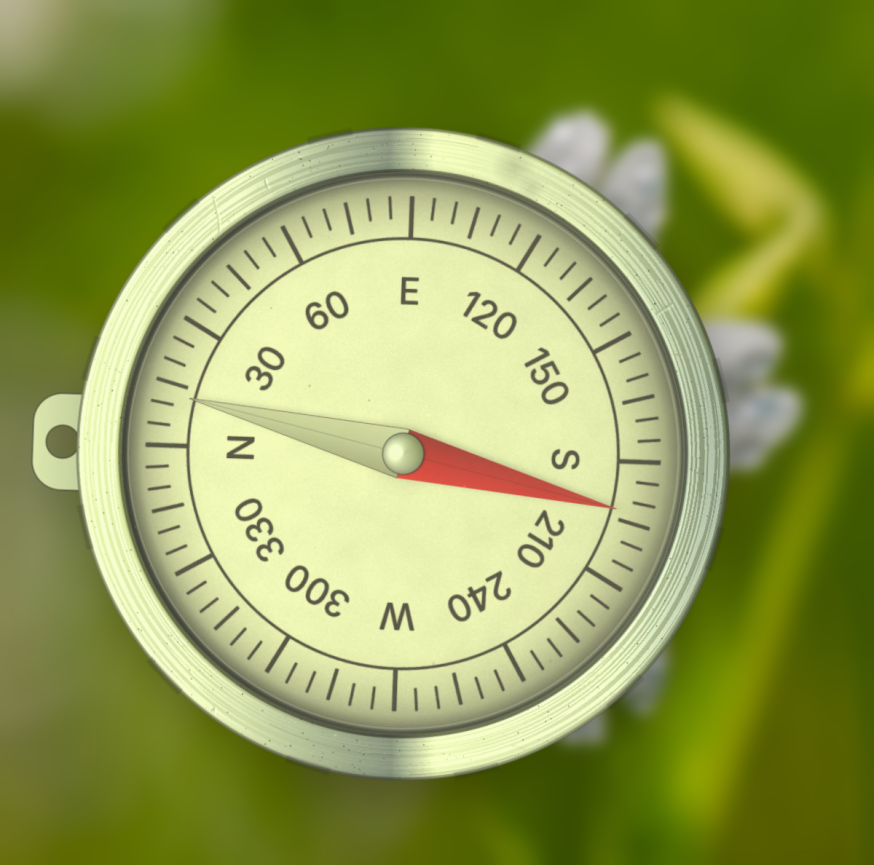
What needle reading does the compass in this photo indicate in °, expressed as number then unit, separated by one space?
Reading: 192.5 °
